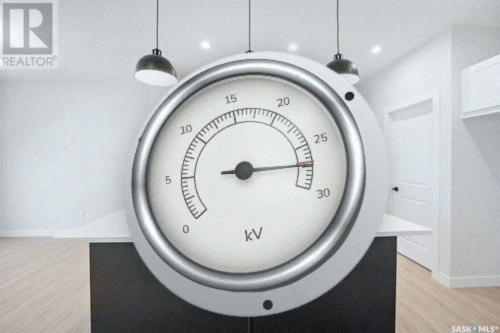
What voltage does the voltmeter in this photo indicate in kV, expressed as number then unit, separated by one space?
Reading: 27.5 kV
